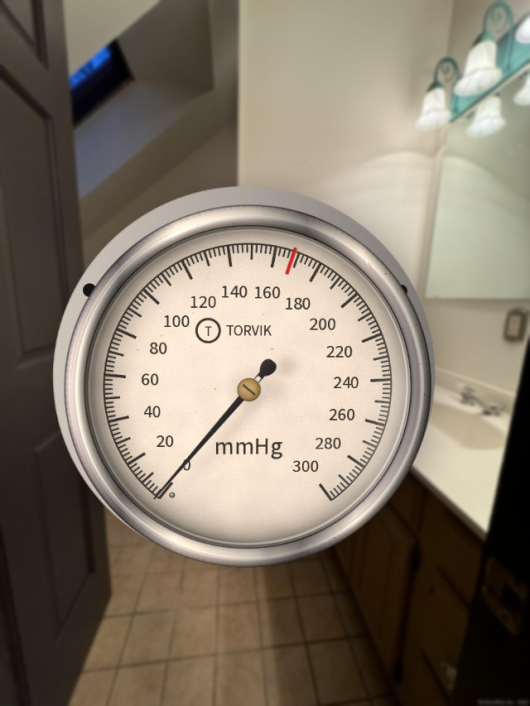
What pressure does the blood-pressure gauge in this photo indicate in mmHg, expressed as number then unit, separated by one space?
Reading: 2 mmHg
